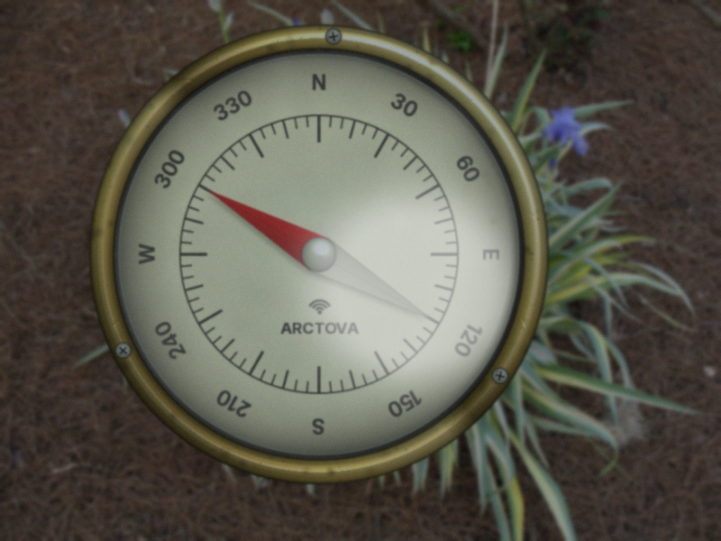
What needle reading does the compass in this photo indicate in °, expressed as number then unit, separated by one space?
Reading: 300 °
